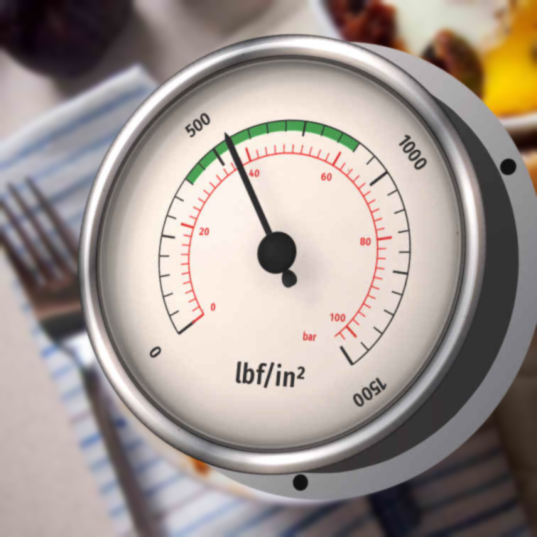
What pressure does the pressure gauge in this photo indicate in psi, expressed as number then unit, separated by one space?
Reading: 550 psi
